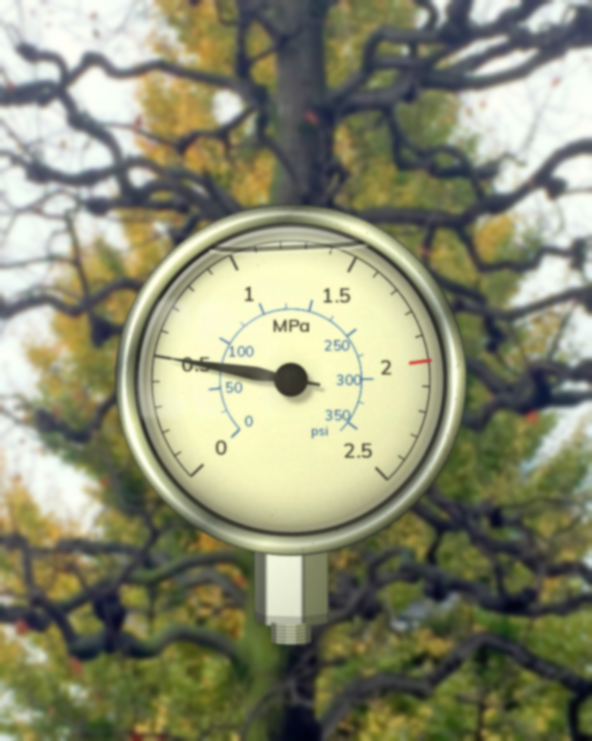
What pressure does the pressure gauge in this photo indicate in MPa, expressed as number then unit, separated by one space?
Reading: 0.5 MPa
